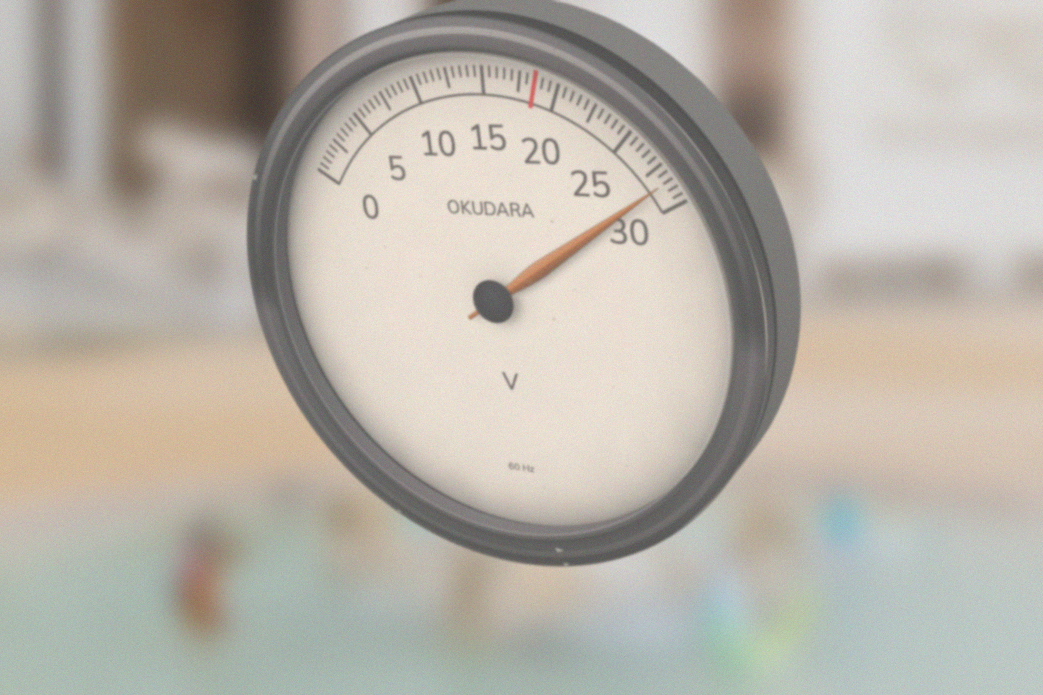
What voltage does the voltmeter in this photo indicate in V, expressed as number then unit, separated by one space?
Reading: 28.5 V
